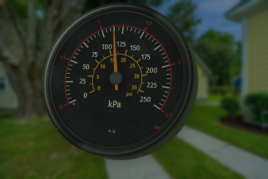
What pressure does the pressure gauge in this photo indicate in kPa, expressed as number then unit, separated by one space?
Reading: 115 kPa
